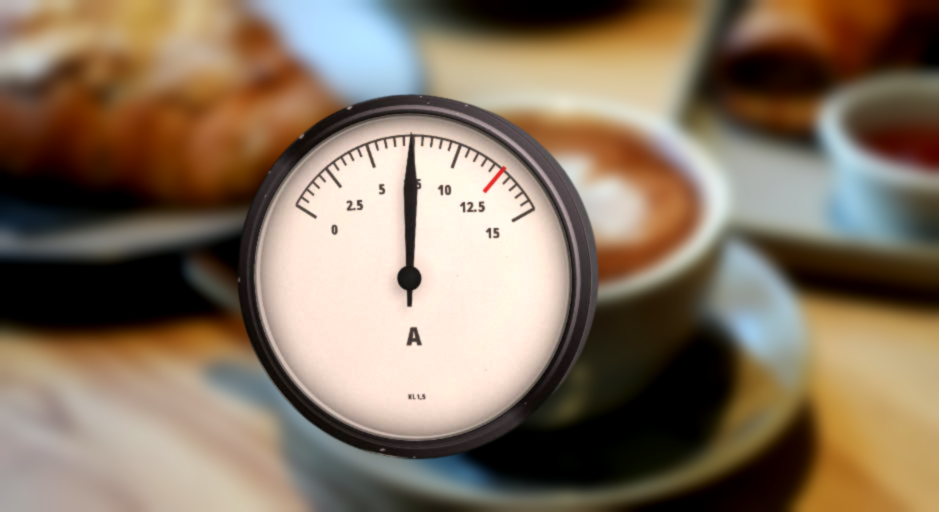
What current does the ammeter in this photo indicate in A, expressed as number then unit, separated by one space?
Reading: 7.5 A
